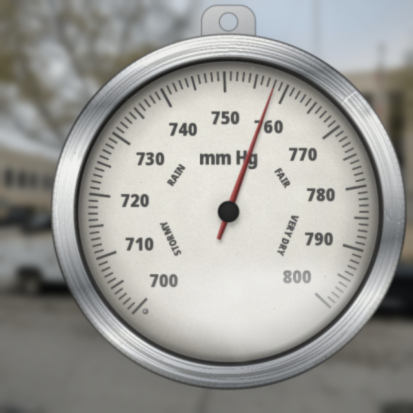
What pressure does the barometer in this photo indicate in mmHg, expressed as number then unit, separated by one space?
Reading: 758 mmHg
